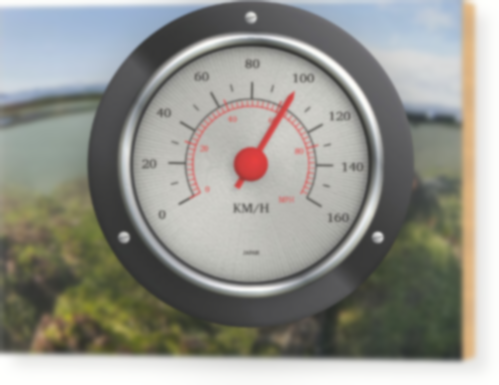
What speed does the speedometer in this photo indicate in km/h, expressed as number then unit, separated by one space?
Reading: 100 km/h
